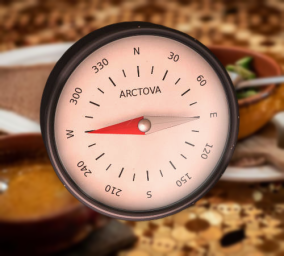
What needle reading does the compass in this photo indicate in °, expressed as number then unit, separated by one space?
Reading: 270 °
